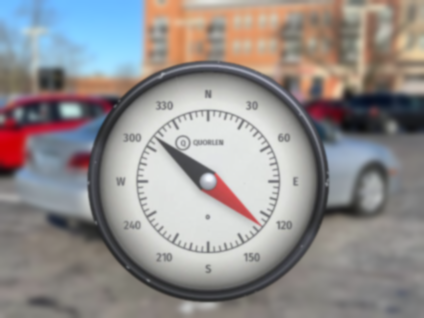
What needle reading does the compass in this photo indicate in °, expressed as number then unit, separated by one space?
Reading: 130 °
